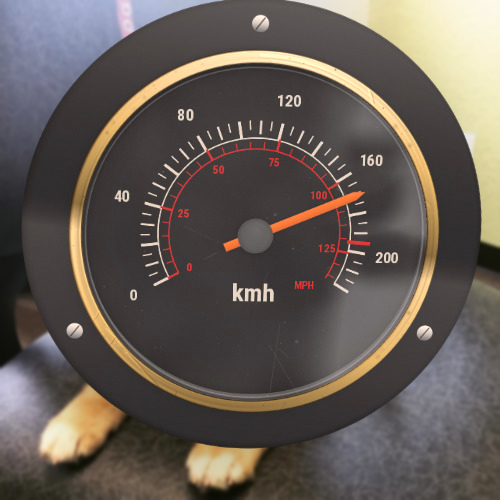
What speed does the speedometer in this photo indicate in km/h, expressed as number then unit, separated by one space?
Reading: 170 km/h
